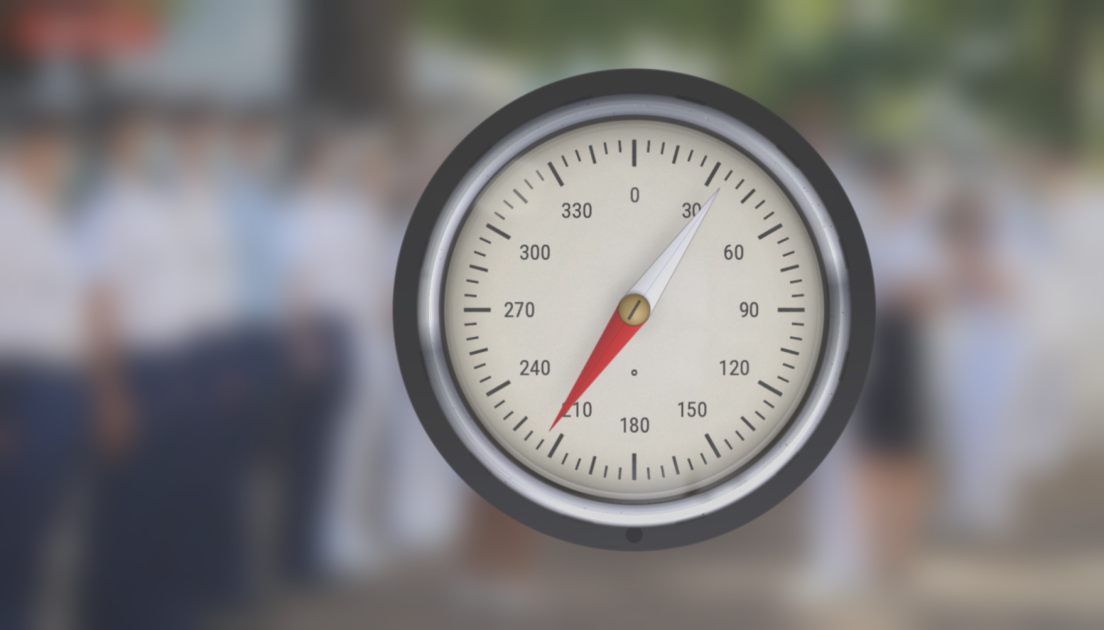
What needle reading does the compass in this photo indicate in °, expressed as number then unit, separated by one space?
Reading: 215 °
